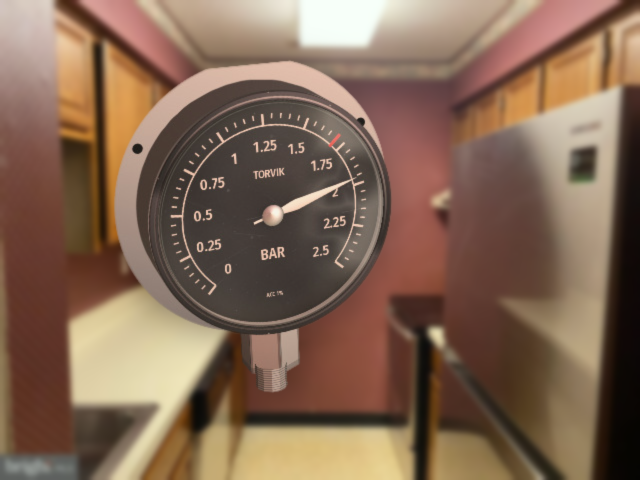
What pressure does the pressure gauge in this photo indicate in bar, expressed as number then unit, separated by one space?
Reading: 1.95 bar
